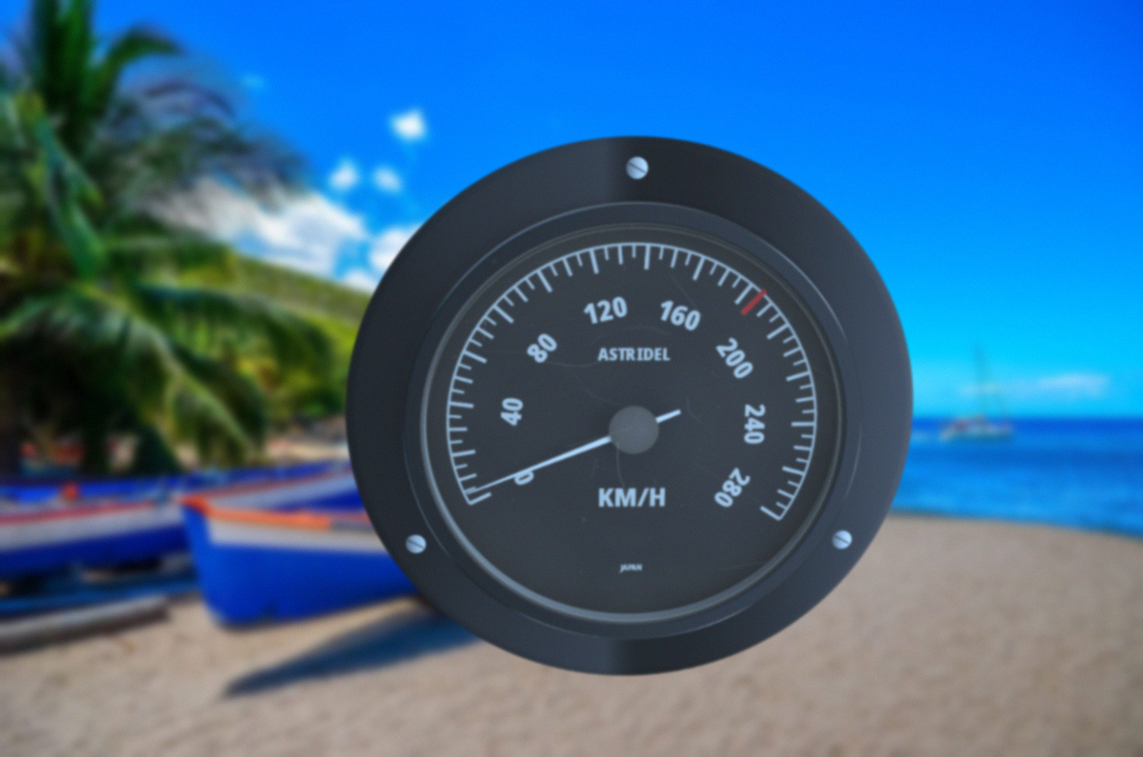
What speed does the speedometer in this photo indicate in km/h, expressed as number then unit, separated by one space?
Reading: 5 km/h
